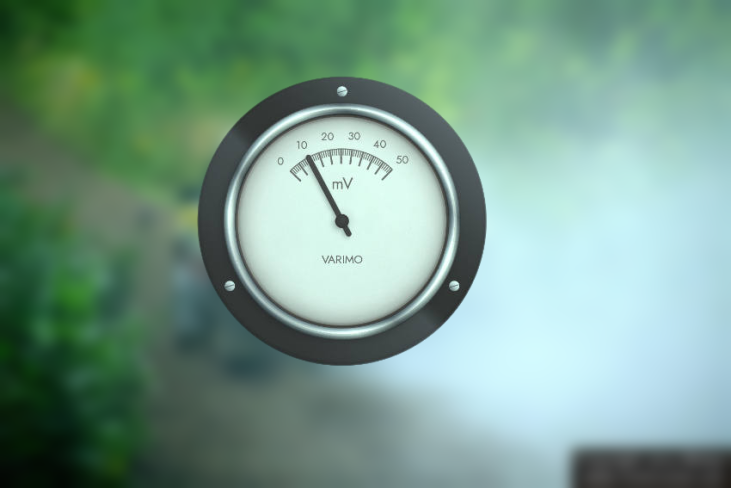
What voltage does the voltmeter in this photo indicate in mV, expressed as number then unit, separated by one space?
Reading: 10 mV
